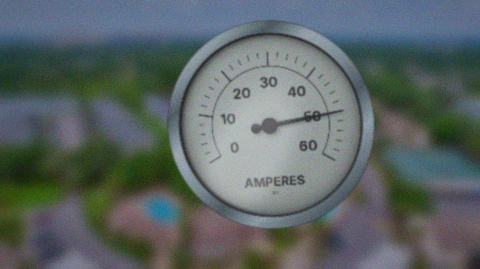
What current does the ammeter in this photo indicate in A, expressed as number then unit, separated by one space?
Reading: 50 A
